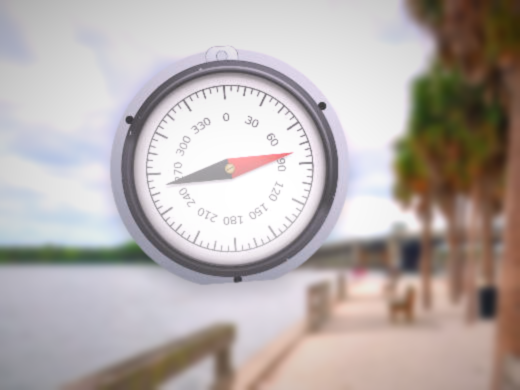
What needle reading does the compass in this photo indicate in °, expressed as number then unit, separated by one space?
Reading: 80 °
